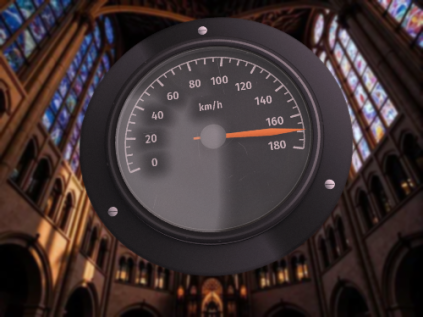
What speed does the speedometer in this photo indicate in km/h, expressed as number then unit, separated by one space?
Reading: 170 km/h
